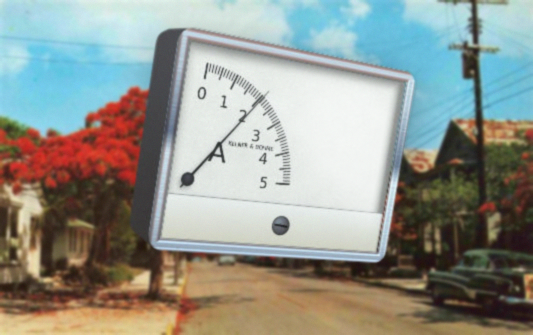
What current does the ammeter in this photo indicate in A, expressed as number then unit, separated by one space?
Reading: 2 A
